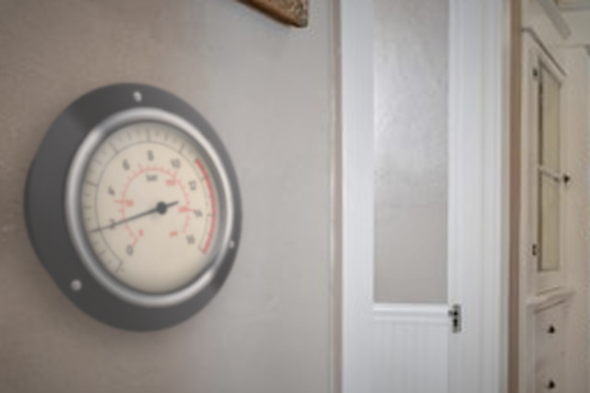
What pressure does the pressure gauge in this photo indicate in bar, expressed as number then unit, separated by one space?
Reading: 2 bar
